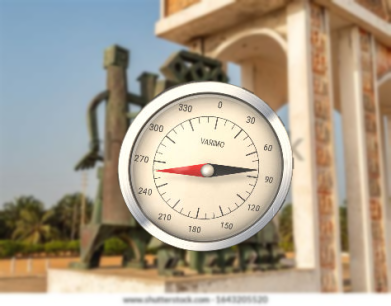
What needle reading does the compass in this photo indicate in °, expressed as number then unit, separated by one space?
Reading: 260 °
